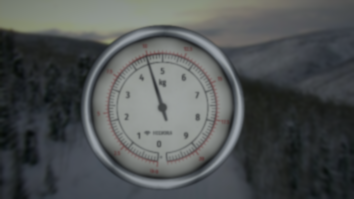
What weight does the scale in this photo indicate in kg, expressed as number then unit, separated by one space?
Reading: 4.5 kg
